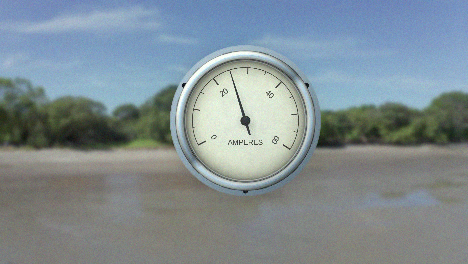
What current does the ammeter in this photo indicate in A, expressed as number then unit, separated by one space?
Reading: 25 A
